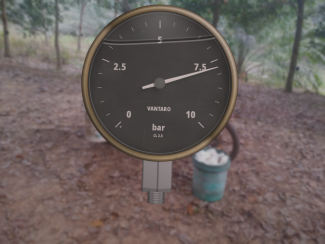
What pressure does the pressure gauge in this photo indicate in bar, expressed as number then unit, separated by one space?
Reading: 7.75 bar
